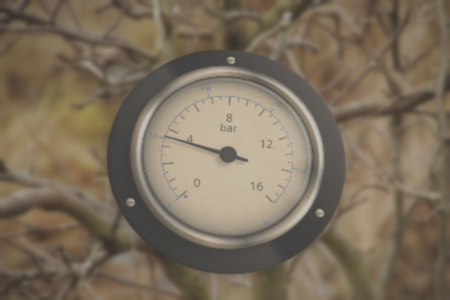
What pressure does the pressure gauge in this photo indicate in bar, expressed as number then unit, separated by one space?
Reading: 3.5 bar
